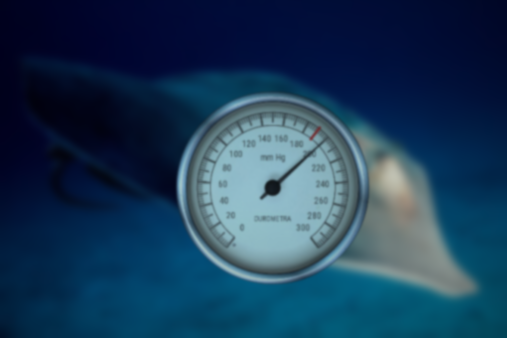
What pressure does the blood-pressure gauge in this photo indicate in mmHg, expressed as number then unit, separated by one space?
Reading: 200 mmHg
